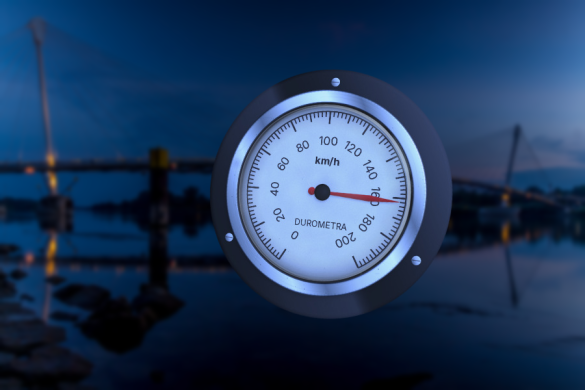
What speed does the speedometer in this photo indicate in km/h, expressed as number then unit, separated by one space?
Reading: 162 km/h
